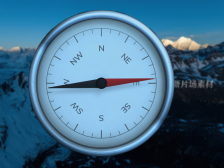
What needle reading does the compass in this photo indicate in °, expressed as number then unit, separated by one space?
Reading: 85 °
